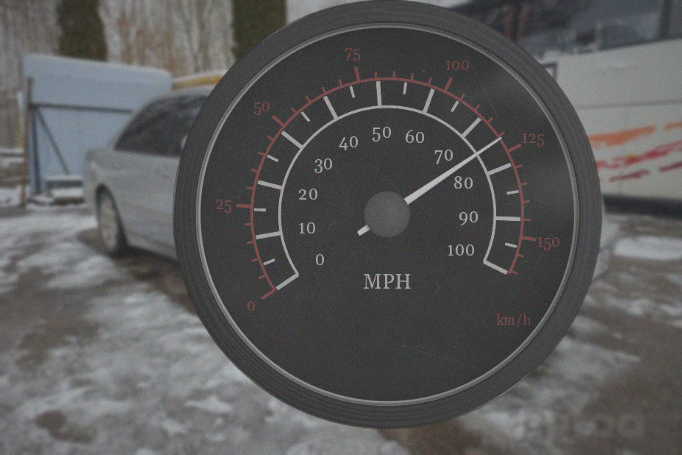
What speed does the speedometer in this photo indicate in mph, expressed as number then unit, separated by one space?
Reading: 75 mph
